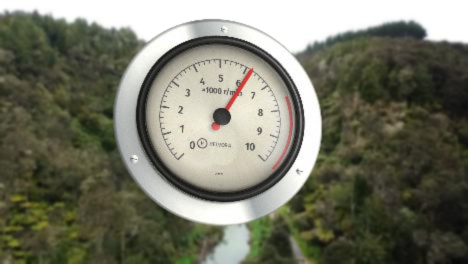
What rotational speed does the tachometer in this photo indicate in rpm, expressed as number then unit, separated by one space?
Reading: 6200 rpm
